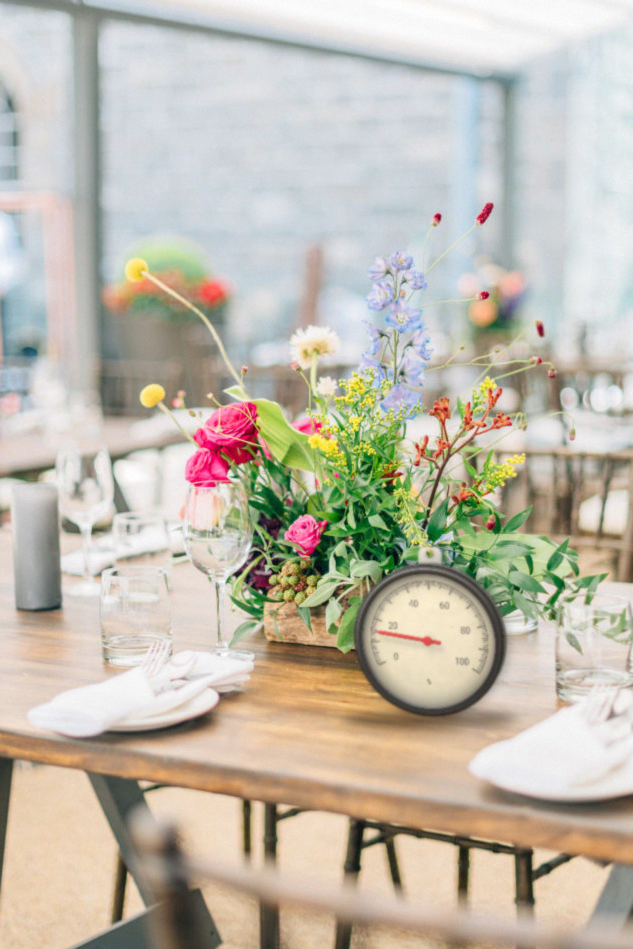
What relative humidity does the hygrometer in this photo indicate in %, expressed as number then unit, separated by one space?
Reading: 15 %
